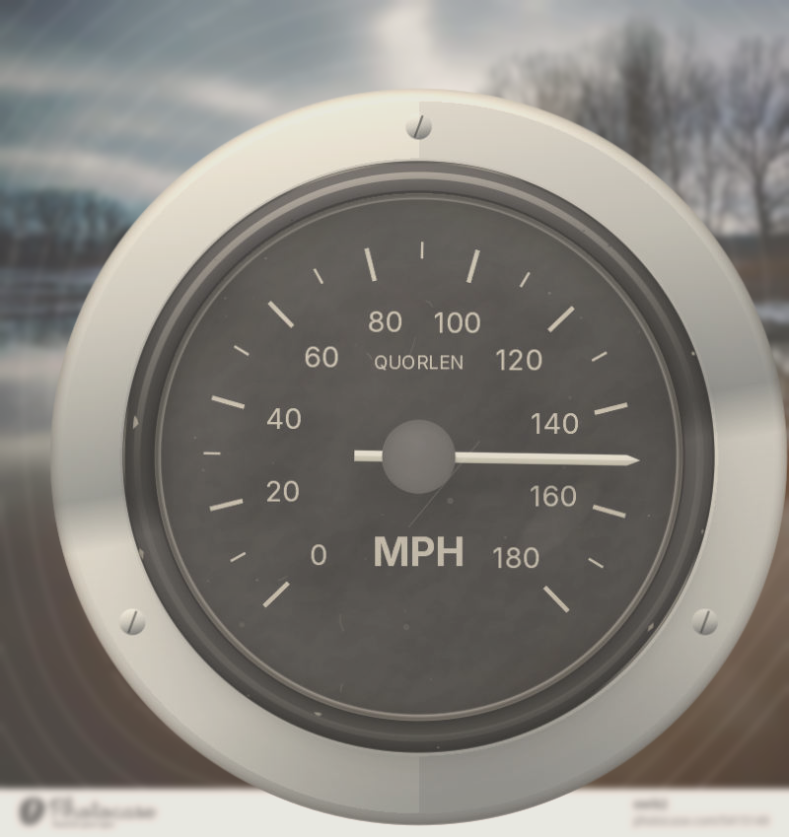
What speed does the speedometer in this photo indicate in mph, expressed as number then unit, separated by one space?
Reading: 150 mph
